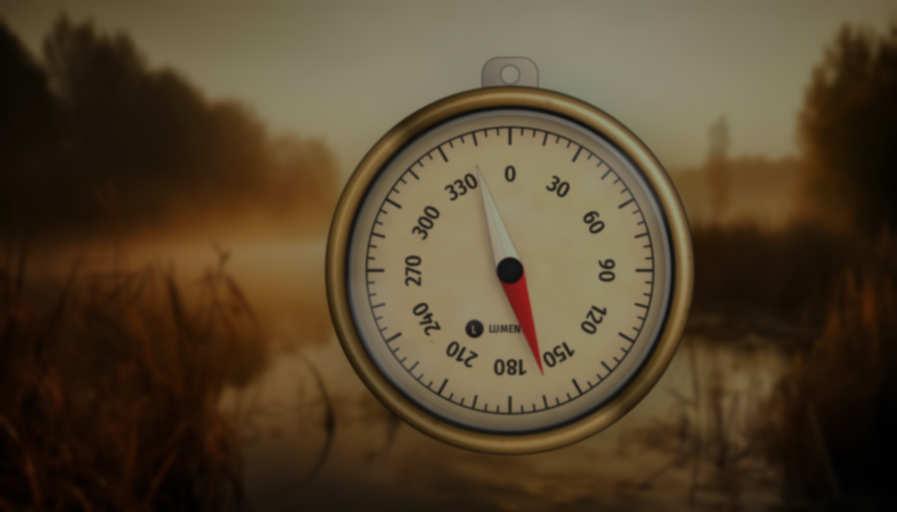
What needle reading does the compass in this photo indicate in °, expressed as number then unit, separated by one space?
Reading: 162.5 °
